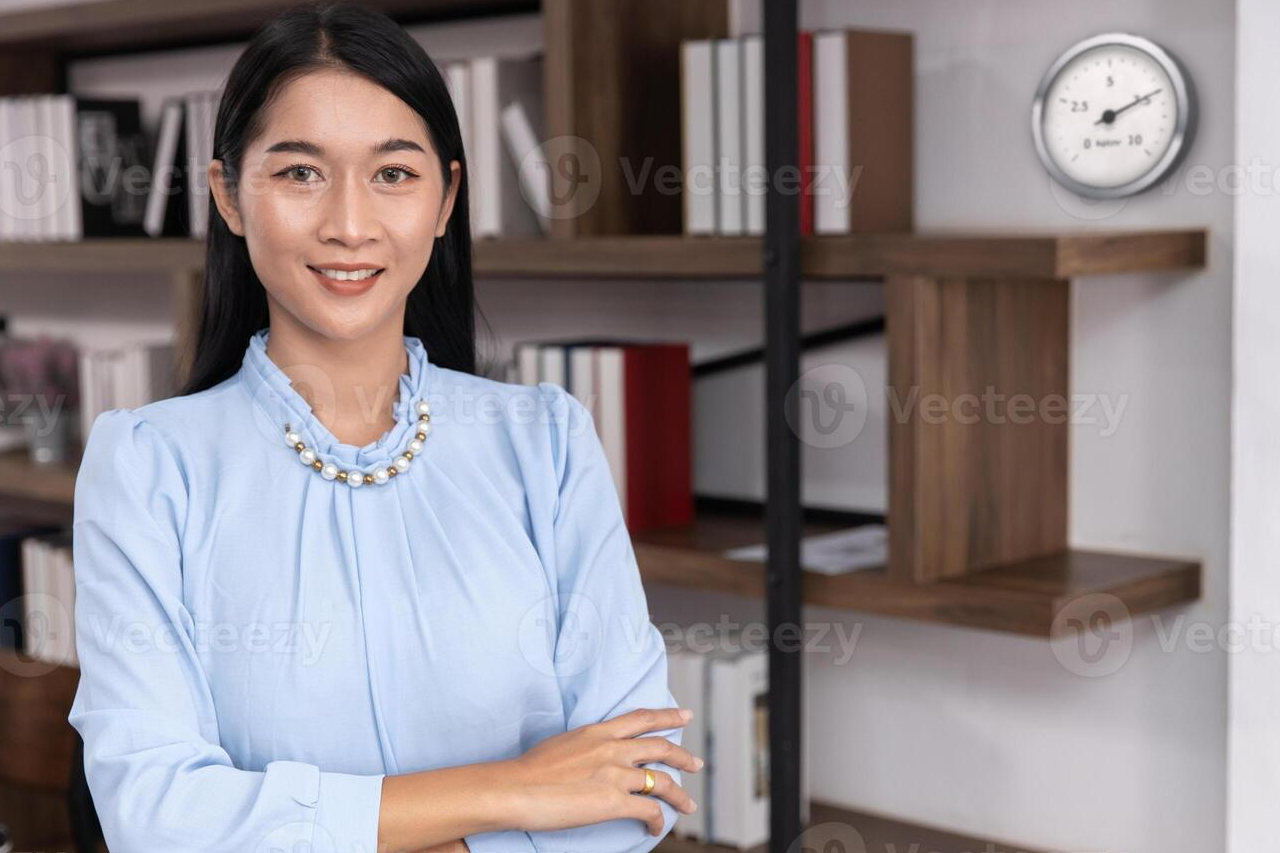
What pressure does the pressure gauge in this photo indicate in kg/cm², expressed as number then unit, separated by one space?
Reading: 7.5 kg/cm²
